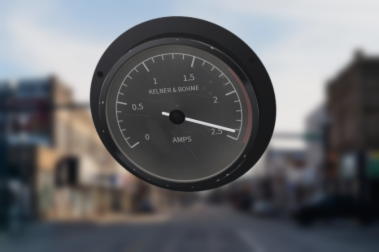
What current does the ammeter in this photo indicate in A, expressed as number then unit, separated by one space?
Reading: 2.4 A
